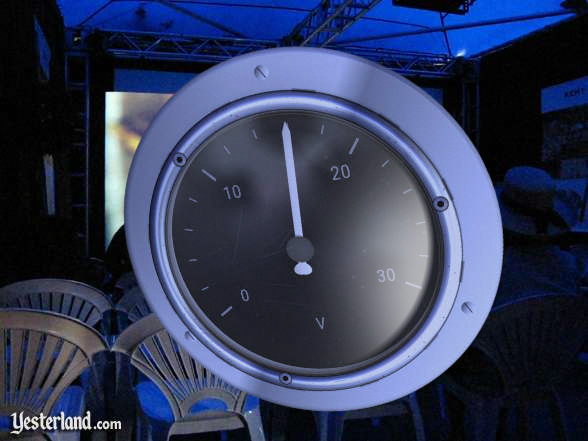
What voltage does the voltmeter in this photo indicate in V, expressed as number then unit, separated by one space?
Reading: 16 V
